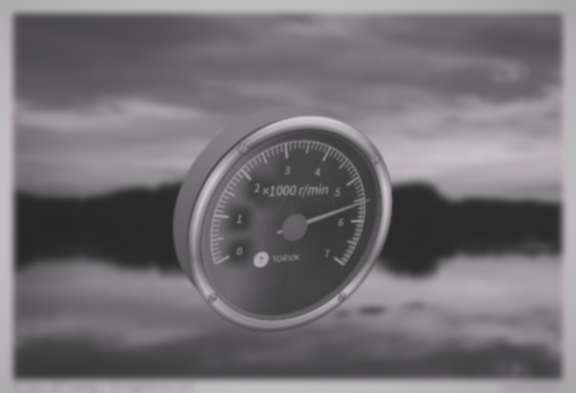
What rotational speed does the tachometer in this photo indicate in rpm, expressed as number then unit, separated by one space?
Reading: 5500 rpm
